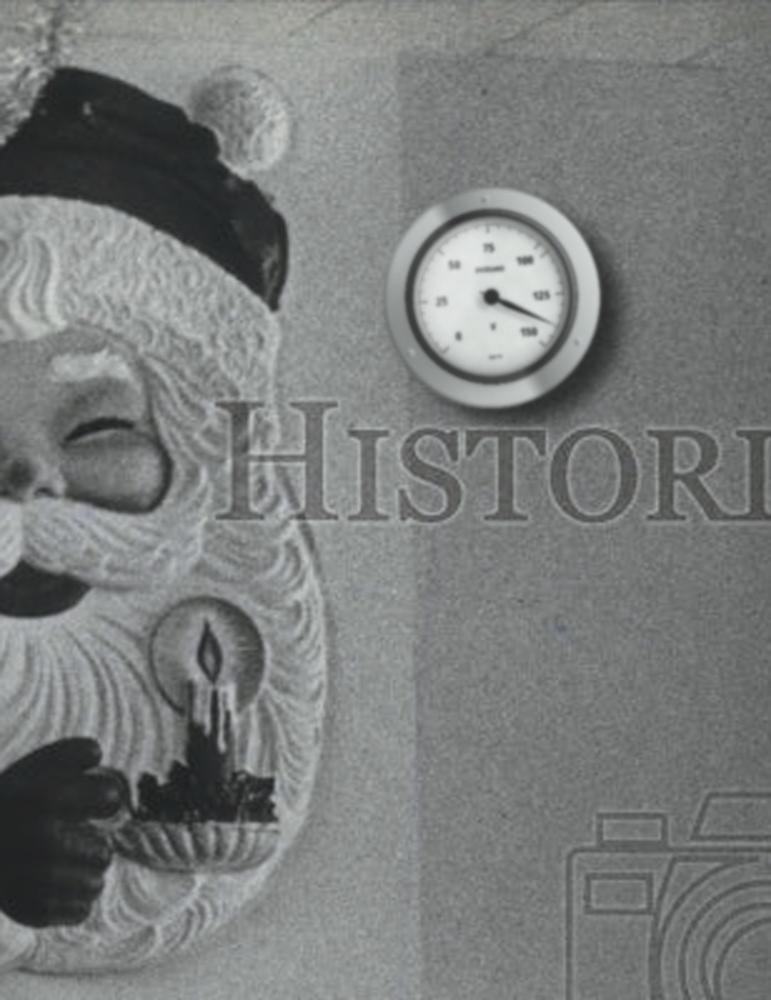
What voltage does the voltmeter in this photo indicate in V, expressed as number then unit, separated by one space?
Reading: 140 V
